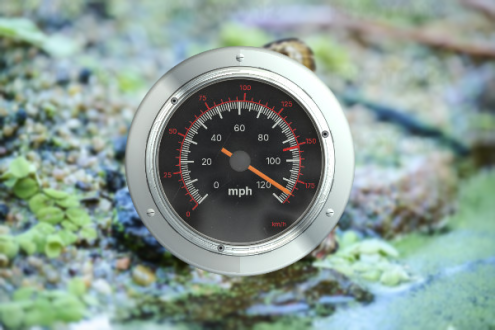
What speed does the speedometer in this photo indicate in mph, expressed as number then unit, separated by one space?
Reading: 115 mph
